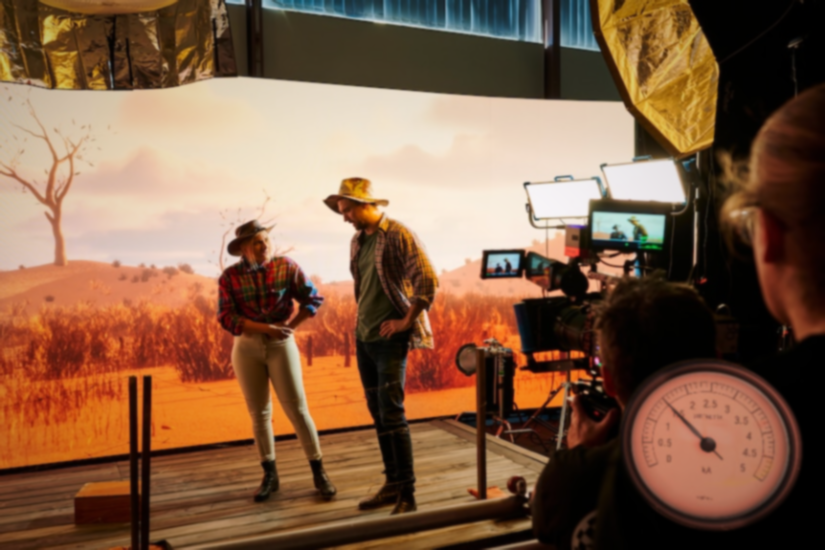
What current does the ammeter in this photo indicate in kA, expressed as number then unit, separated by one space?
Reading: 1.5 kA
